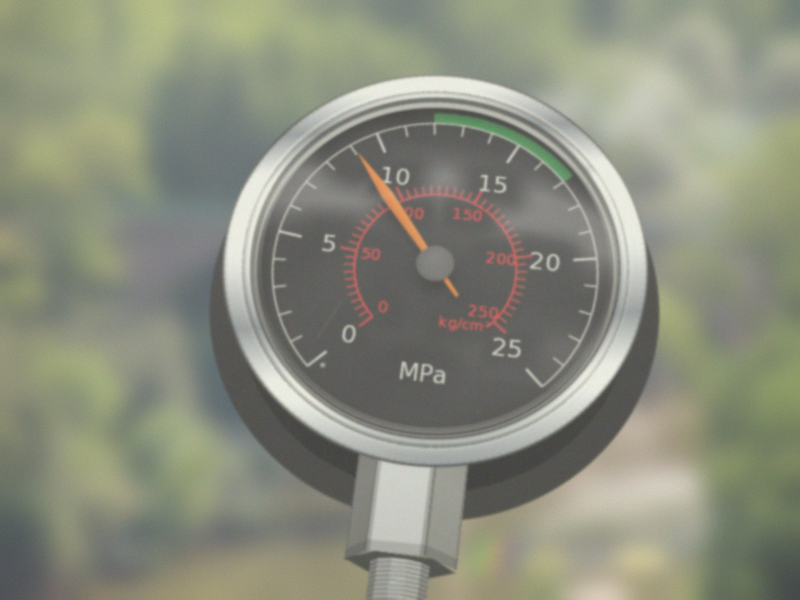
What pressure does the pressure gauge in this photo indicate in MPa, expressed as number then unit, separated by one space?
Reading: 9 MPa
